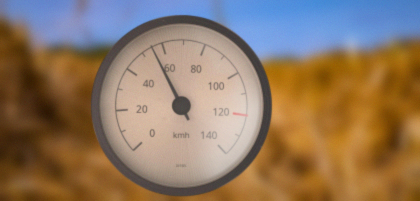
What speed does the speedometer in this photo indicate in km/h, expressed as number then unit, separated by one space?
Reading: 55 km/h
